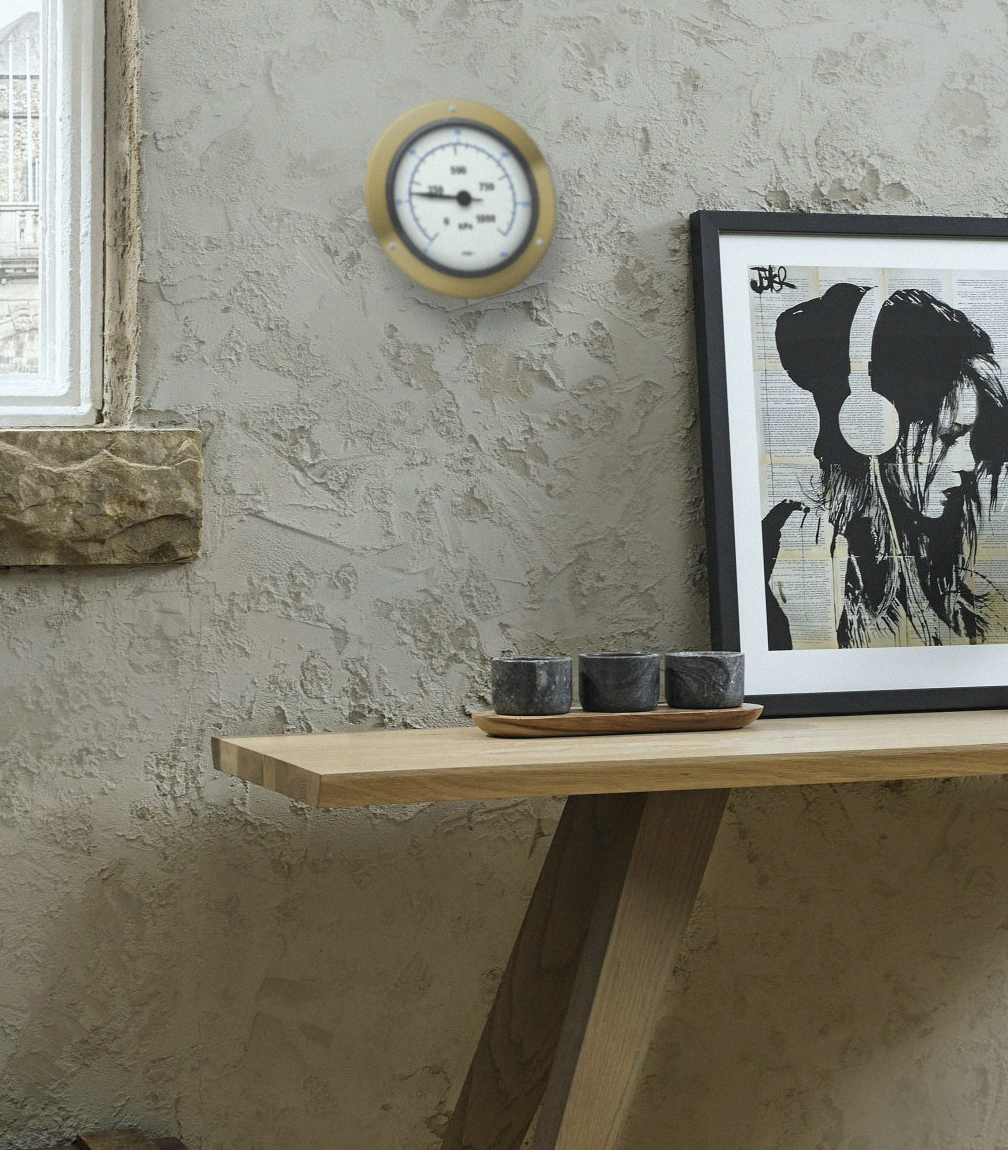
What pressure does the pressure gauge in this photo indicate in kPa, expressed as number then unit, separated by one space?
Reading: 200 kPa
